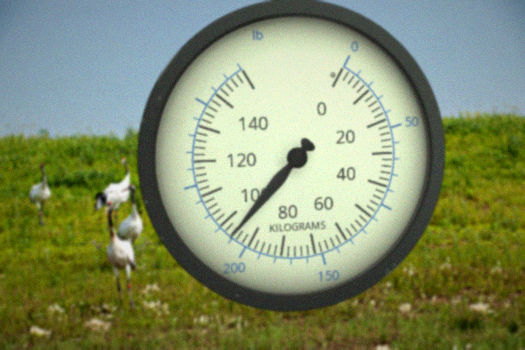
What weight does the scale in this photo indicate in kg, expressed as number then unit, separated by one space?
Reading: 96 kg
